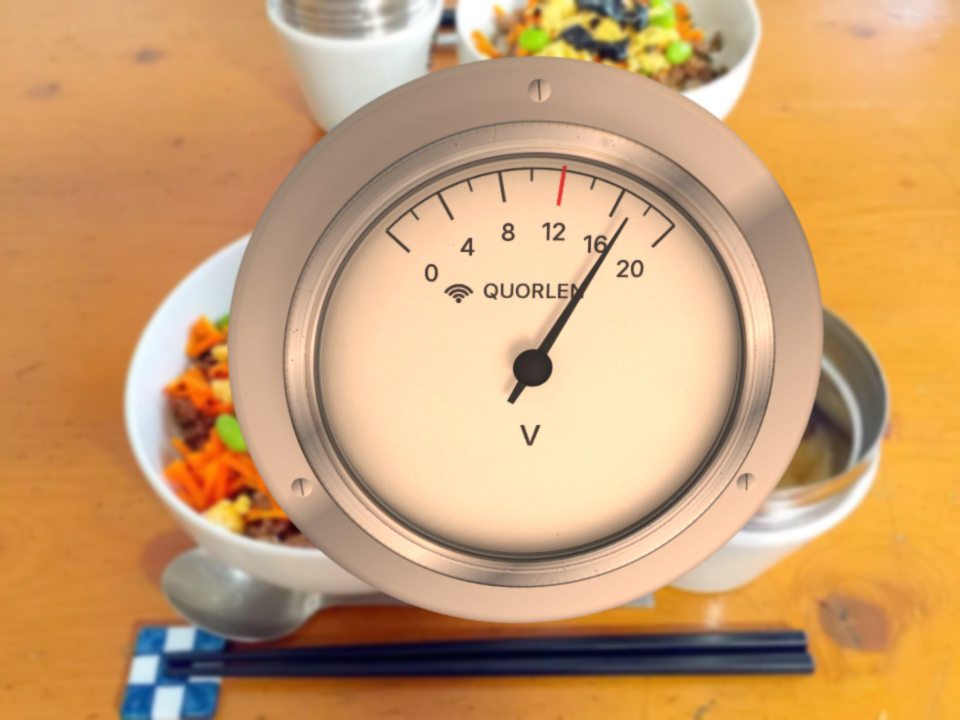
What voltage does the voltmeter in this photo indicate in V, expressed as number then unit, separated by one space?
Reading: 17 V
